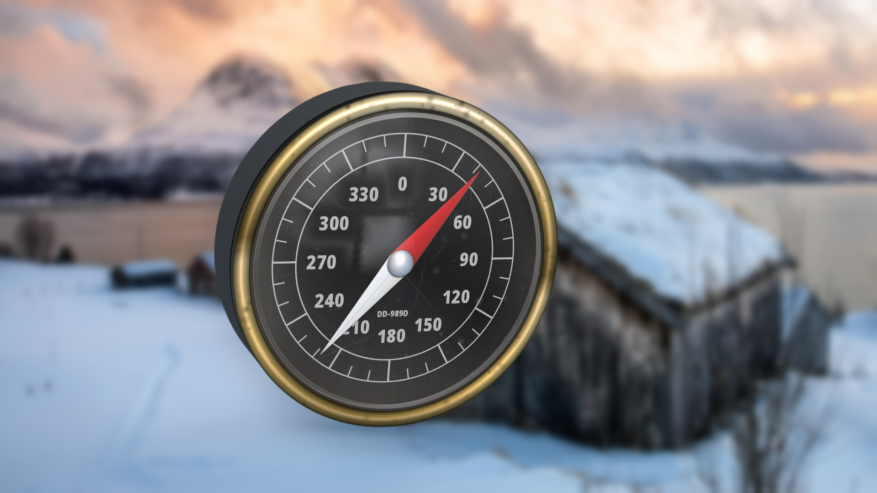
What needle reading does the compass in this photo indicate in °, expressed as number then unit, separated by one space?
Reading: 40 °
